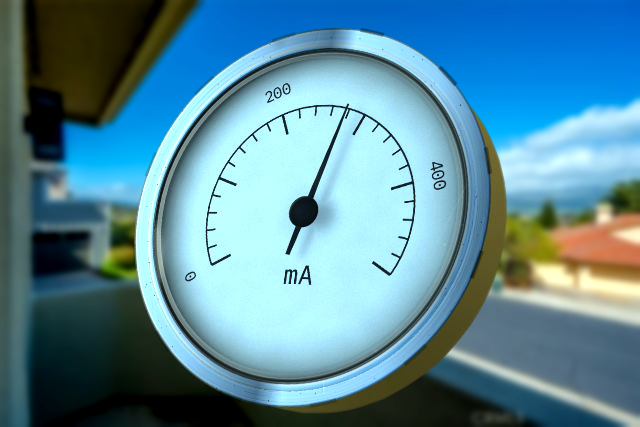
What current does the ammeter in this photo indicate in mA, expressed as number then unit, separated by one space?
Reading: 280 mA
